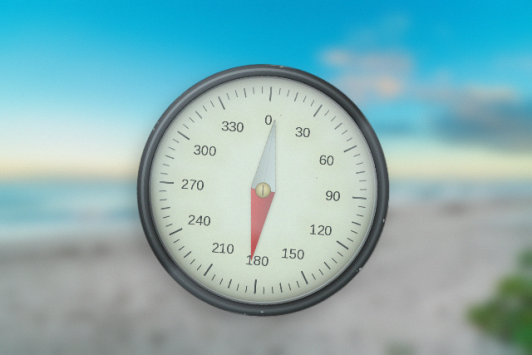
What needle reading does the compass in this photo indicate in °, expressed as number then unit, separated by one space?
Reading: 185 °
